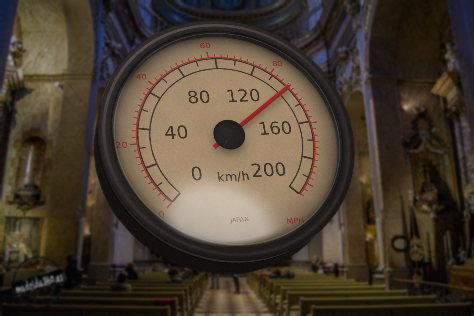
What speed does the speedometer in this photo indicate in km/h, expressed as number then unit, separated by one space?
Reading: 140 km/h
